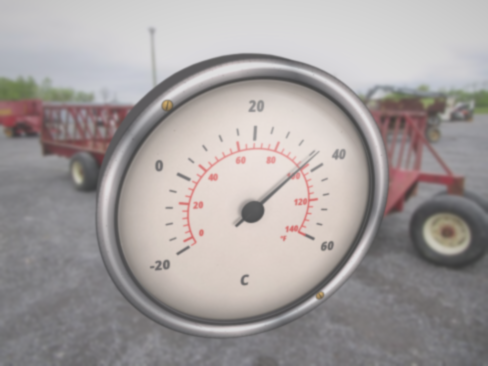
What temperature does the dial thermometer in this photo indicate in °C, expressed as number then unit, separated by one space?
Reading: 36 °C
